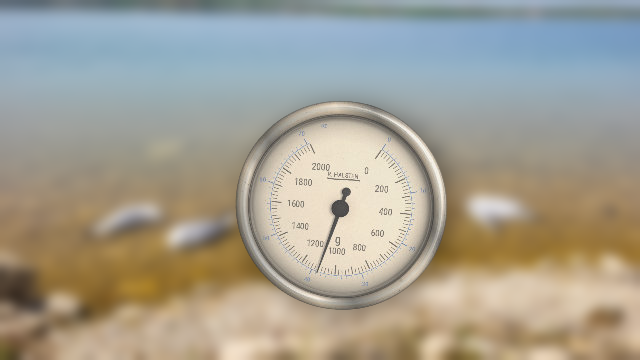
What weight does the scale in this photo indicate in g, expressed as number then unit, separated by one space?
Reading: 1100 g
